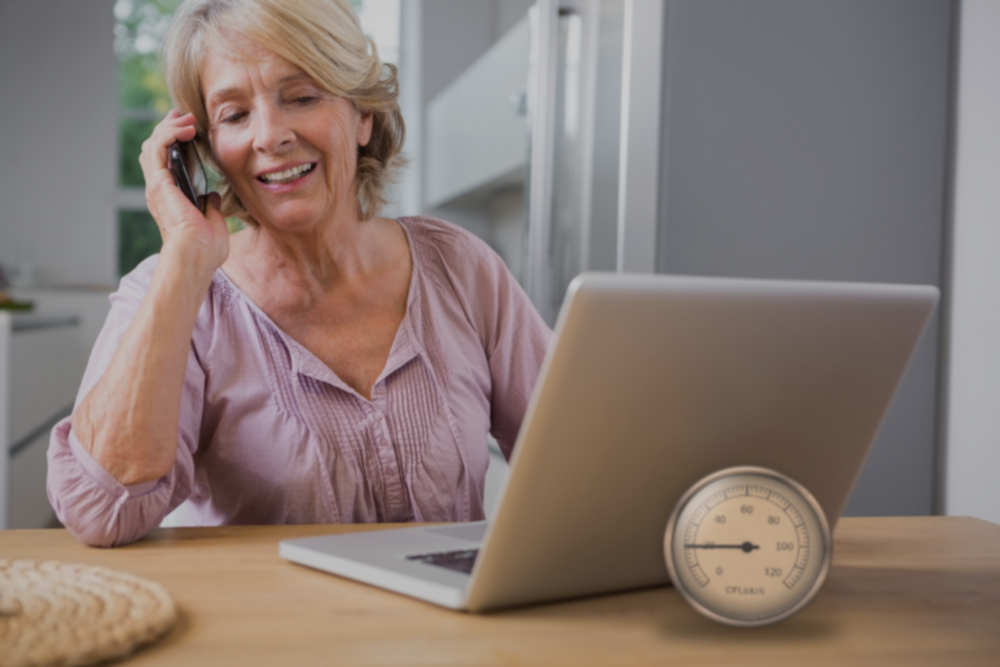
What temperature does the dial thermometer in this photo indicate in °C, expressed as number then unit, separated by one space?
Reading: 20 °C
